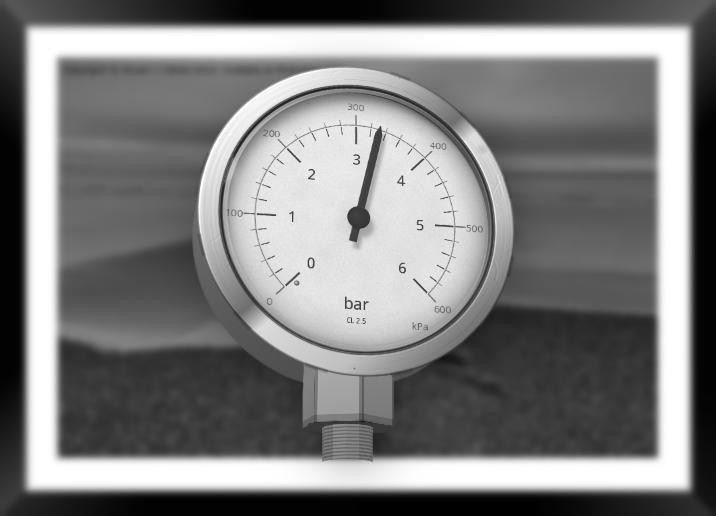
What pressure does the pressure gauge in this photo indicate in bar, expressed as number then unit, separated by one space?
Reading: 3.3 bar
